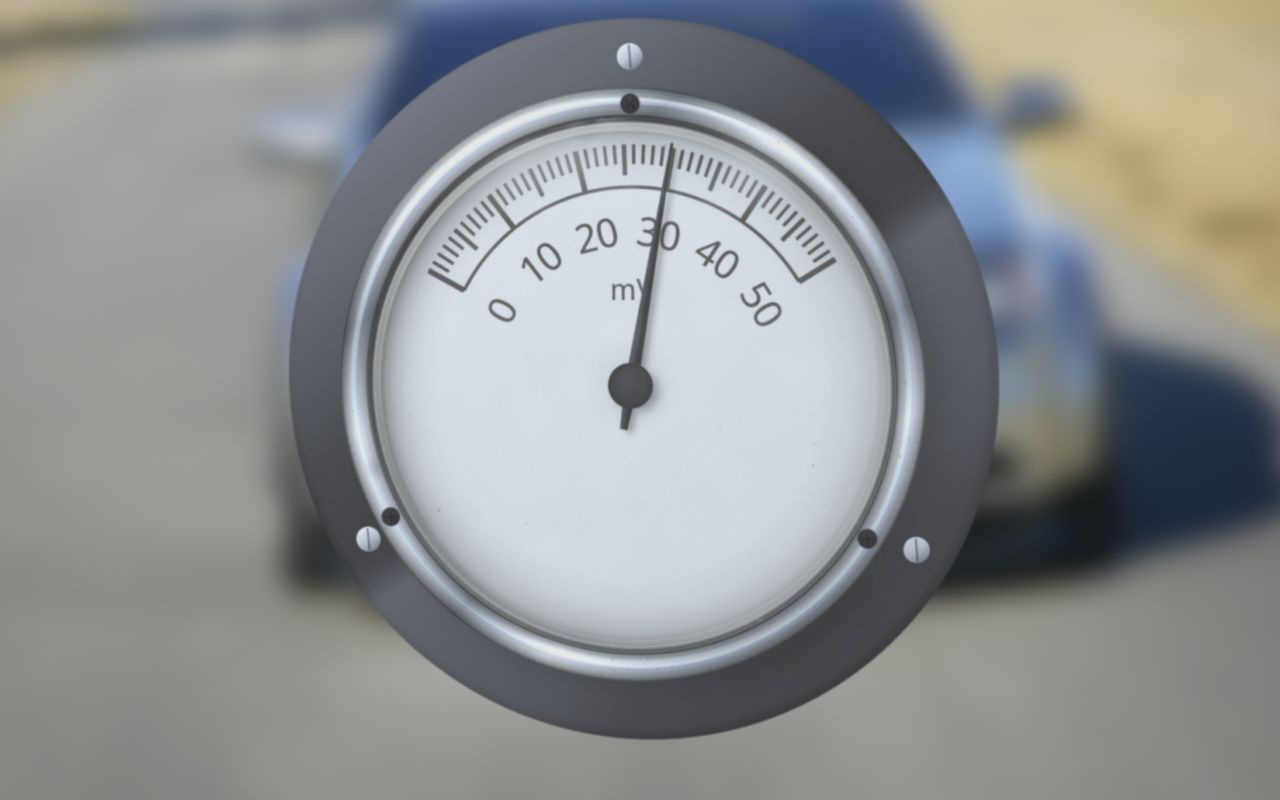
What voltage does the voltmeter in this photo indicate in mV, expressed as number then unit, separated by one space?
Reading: 30 mV
